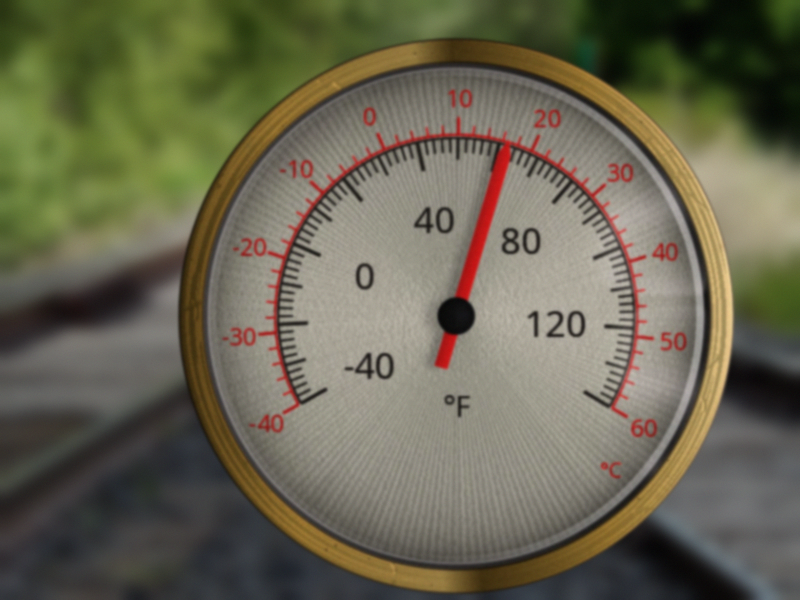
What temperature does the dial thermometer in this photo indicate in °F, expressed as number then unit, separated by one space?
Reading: 62 °F
